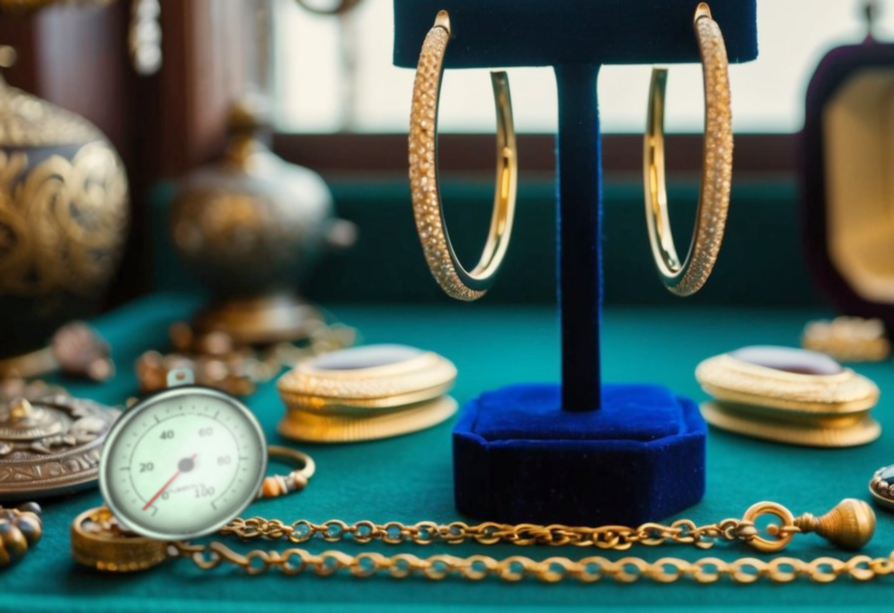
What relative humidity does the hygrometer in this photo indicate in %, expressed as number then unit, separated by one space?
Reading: 4 %
